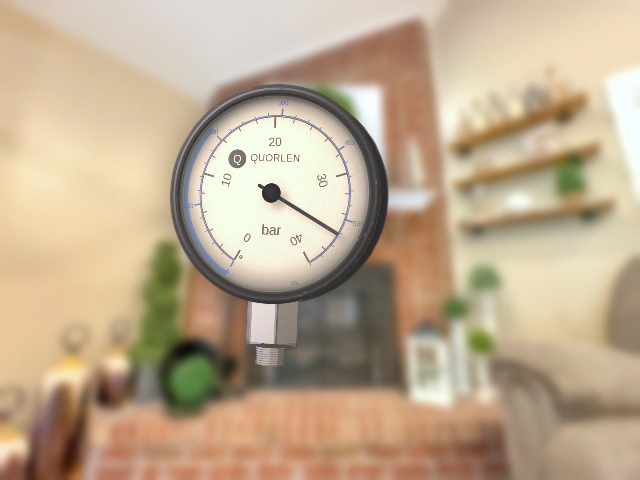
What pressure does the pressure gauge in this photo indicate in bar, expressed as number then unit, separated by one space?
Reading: 36 bar
